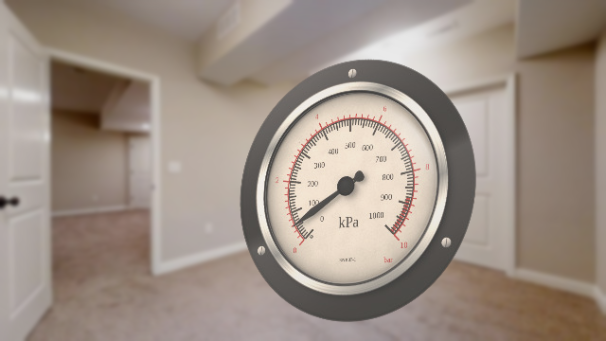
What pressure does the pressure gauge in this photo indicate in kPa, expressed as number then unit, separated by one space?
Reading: 50 kPa
